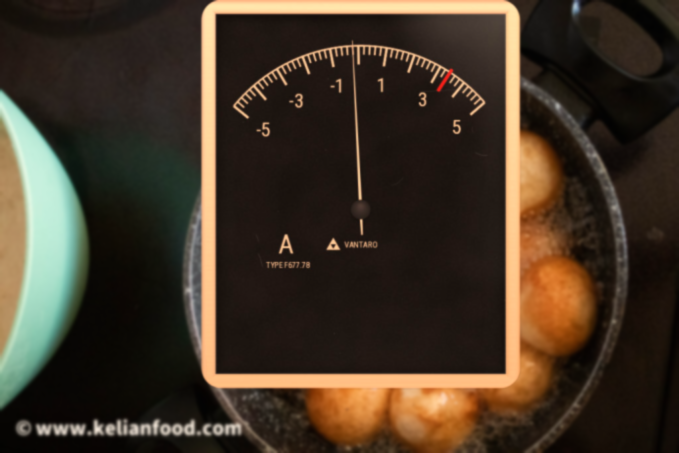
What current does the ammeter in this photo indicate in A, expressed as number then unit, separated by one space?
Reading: -0.2 A
